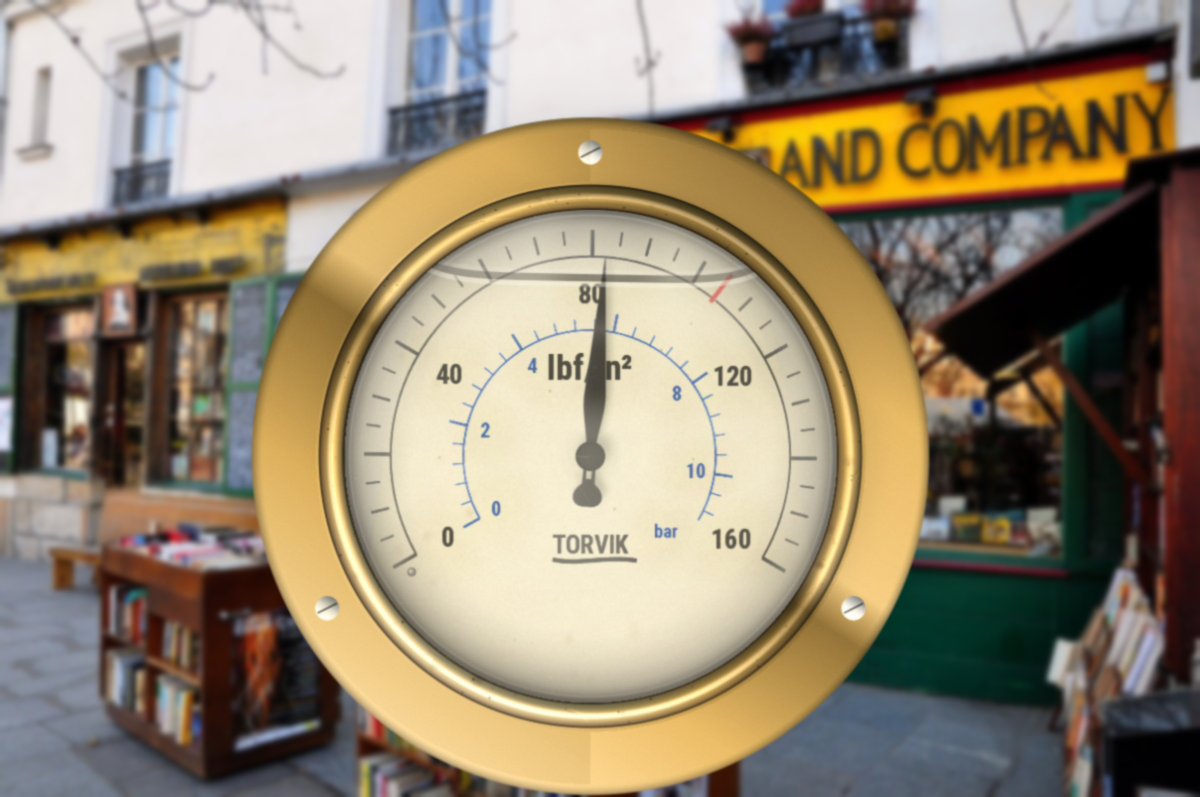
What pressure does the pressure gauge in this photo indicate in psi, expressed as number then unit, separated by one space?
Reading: 82.5 psi
